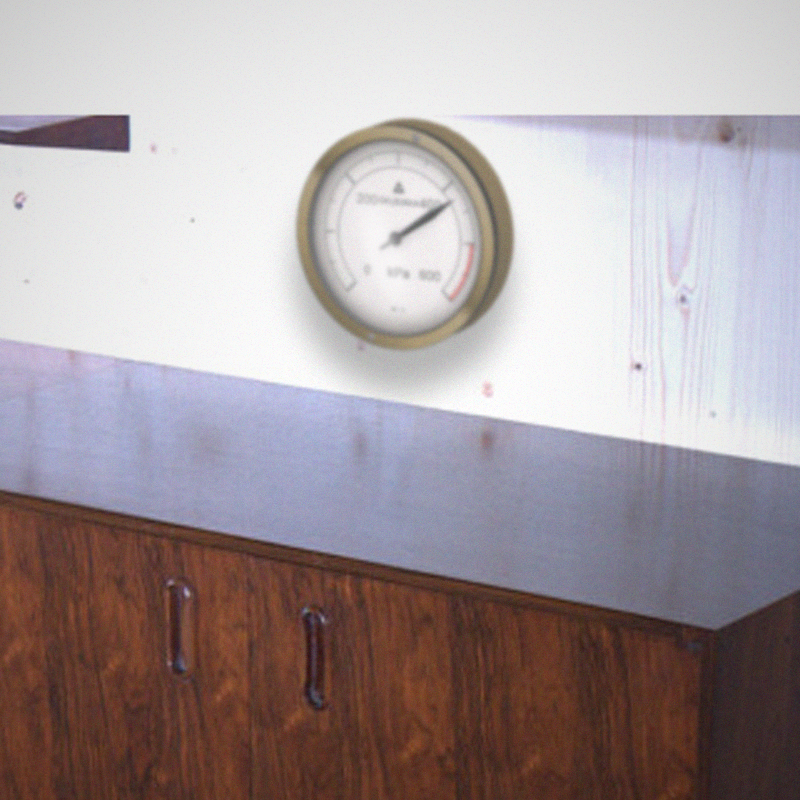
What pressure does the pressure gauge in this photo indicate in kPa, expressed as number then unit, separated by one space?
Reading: 425 kPa
